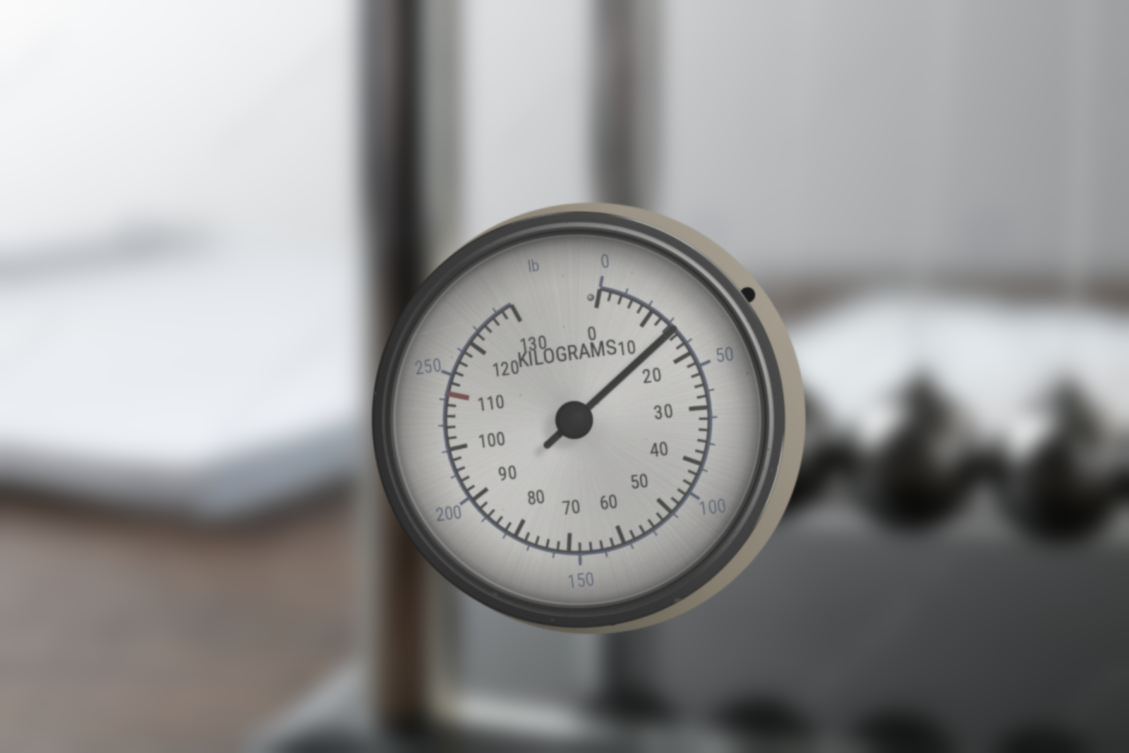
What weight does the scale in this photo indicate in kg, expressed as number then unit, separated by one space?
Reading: 15 kg
